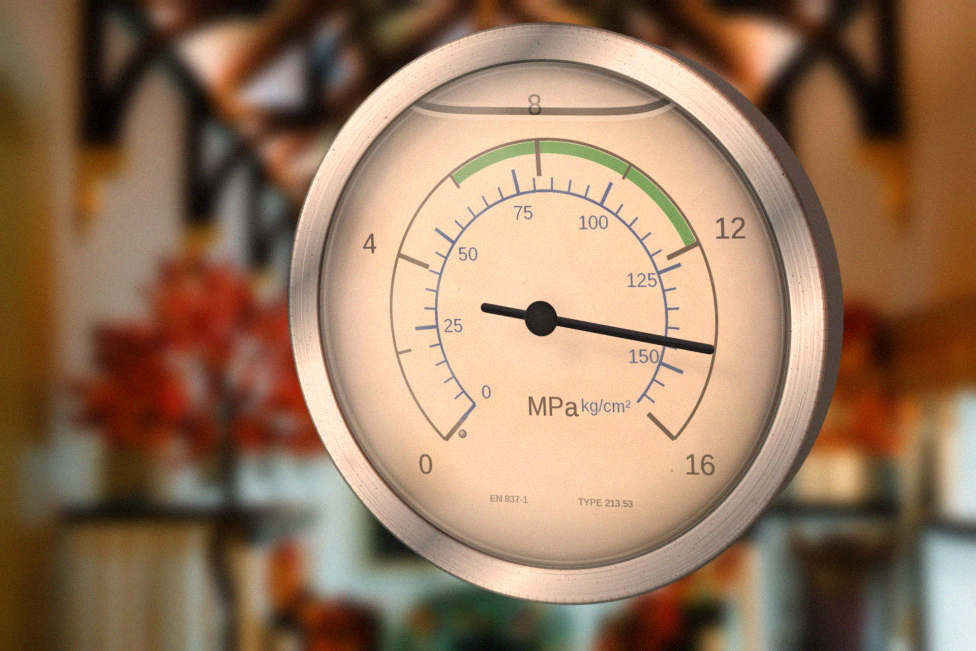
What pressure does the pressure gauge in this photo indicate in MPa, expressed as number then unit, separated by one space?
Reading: 14 MPa
